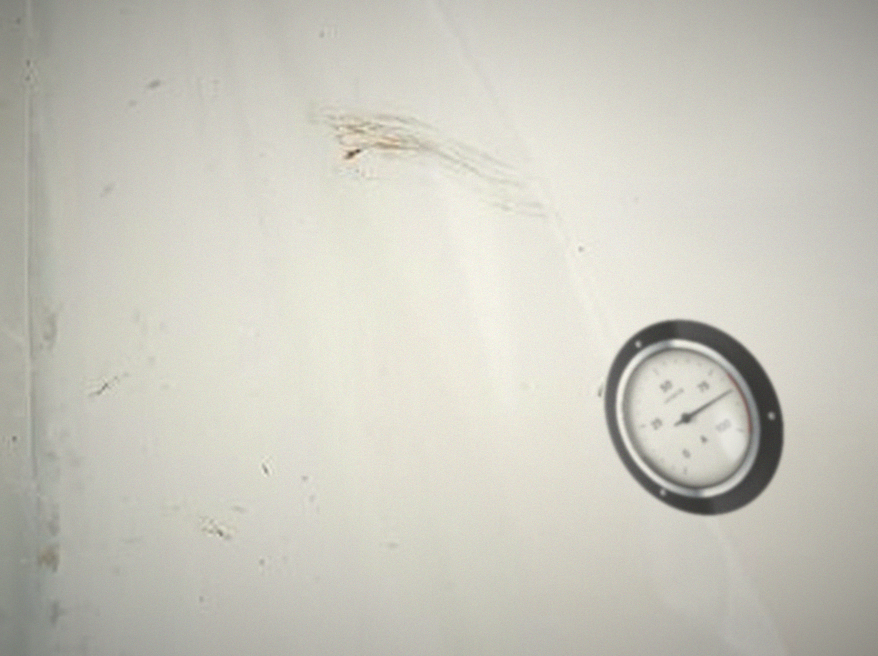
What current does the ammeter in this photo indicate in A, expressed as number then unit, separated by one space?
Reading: 85 A
